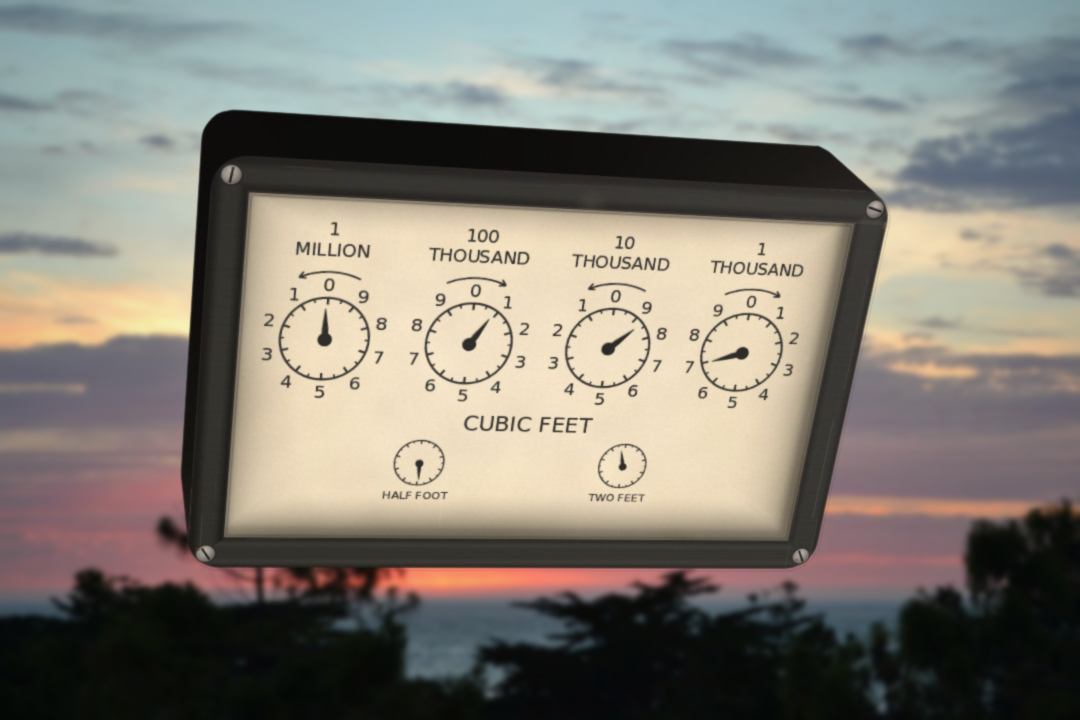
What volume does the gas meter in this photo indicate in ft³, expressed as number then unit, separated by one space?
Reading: 8700 ft³
